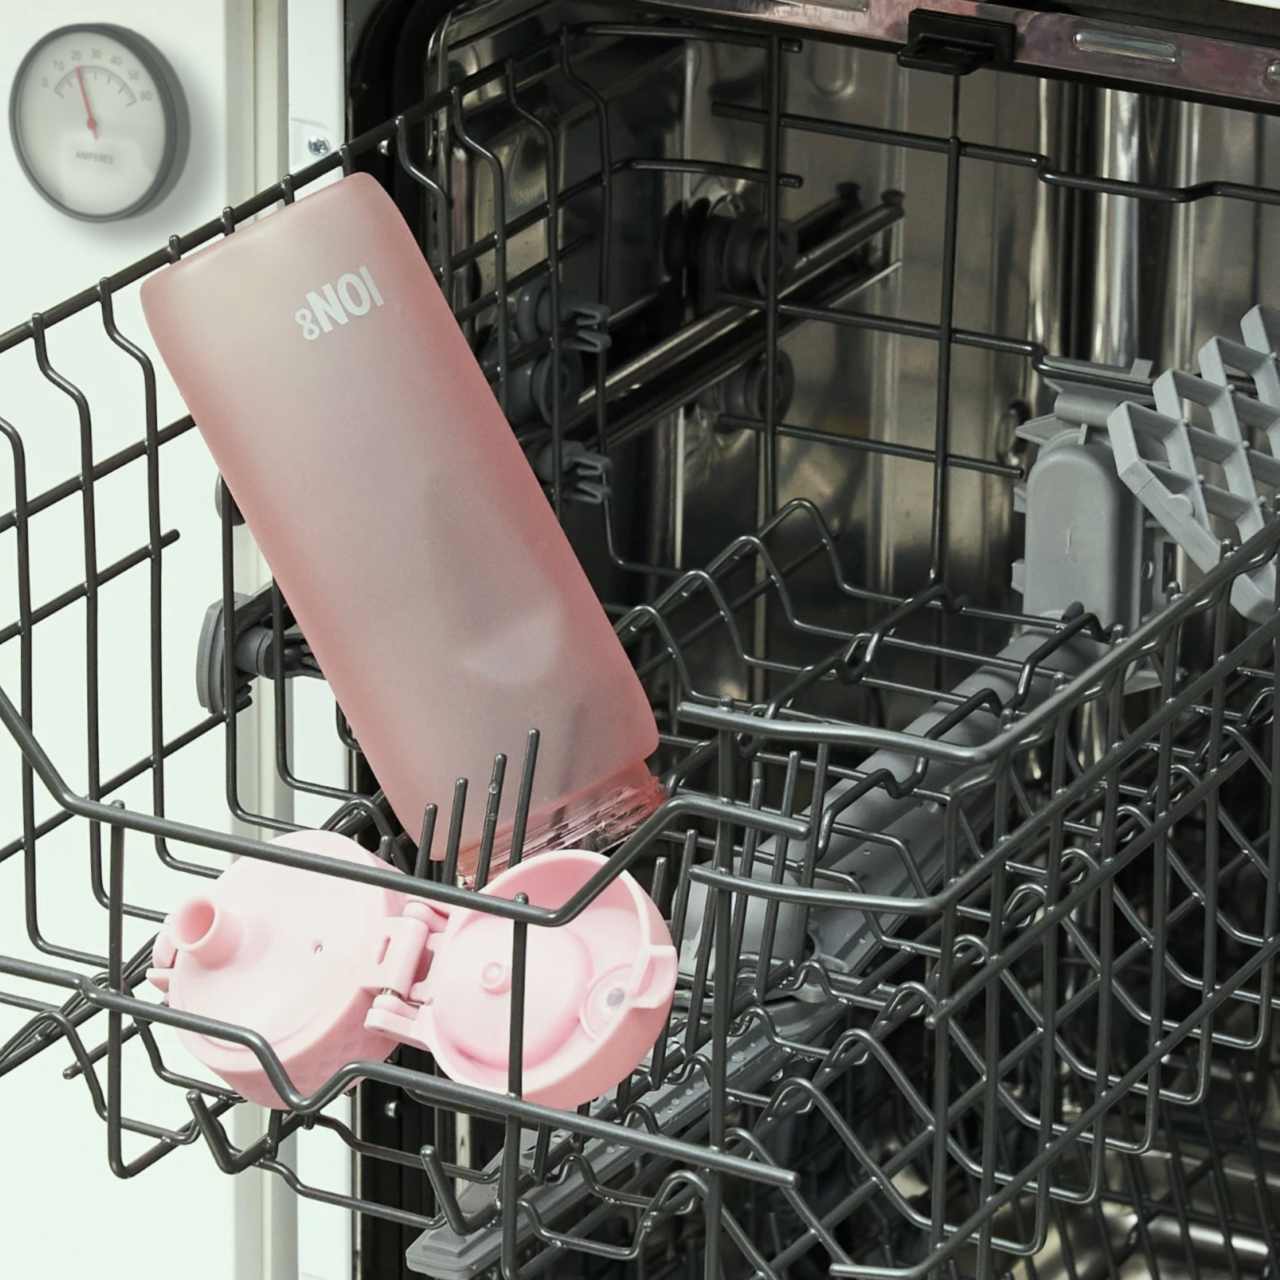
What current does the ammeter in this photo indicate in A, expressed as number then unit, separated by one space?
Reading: 20 A
